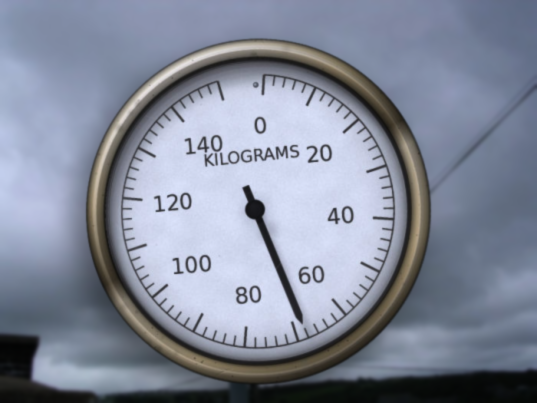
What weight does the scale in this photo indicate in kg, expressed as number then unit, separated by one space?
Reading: 68 kg
